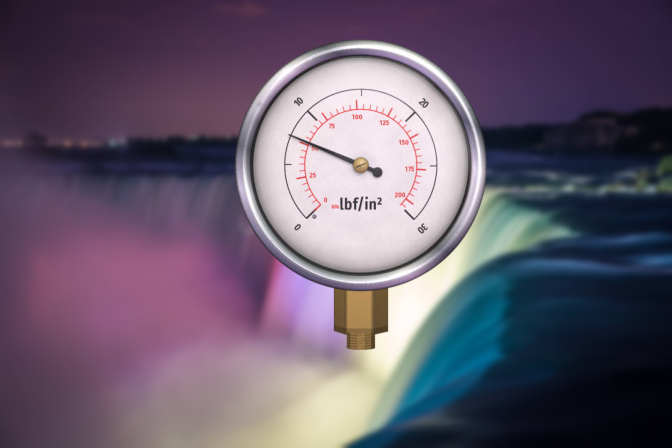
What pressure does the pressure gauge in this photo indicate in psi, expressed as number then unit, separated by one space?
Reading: 7.5 psi
